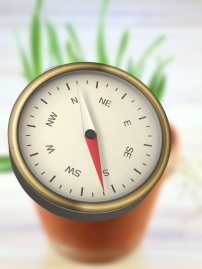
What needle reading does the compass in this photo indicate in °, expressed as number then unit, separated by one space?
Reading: 190 °
